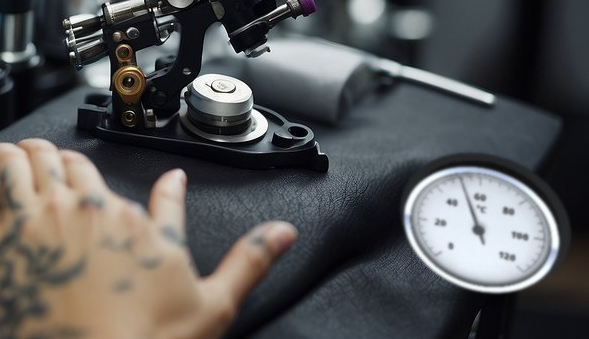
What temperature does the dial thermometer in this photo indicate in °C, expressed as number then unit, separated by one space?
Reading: 52 °C
